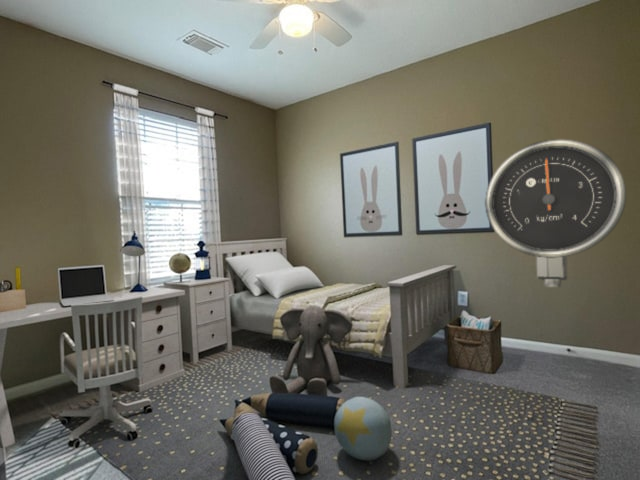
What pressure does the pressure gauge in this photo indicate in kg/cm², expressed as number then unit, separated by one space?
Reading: 2 kg/cm²
